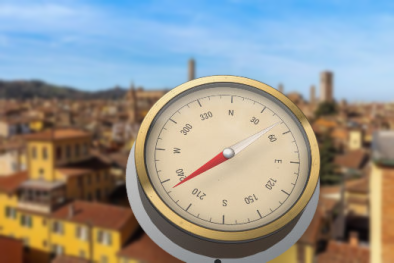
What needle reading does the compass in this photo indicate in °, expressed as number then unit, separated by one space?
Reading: 230 °
